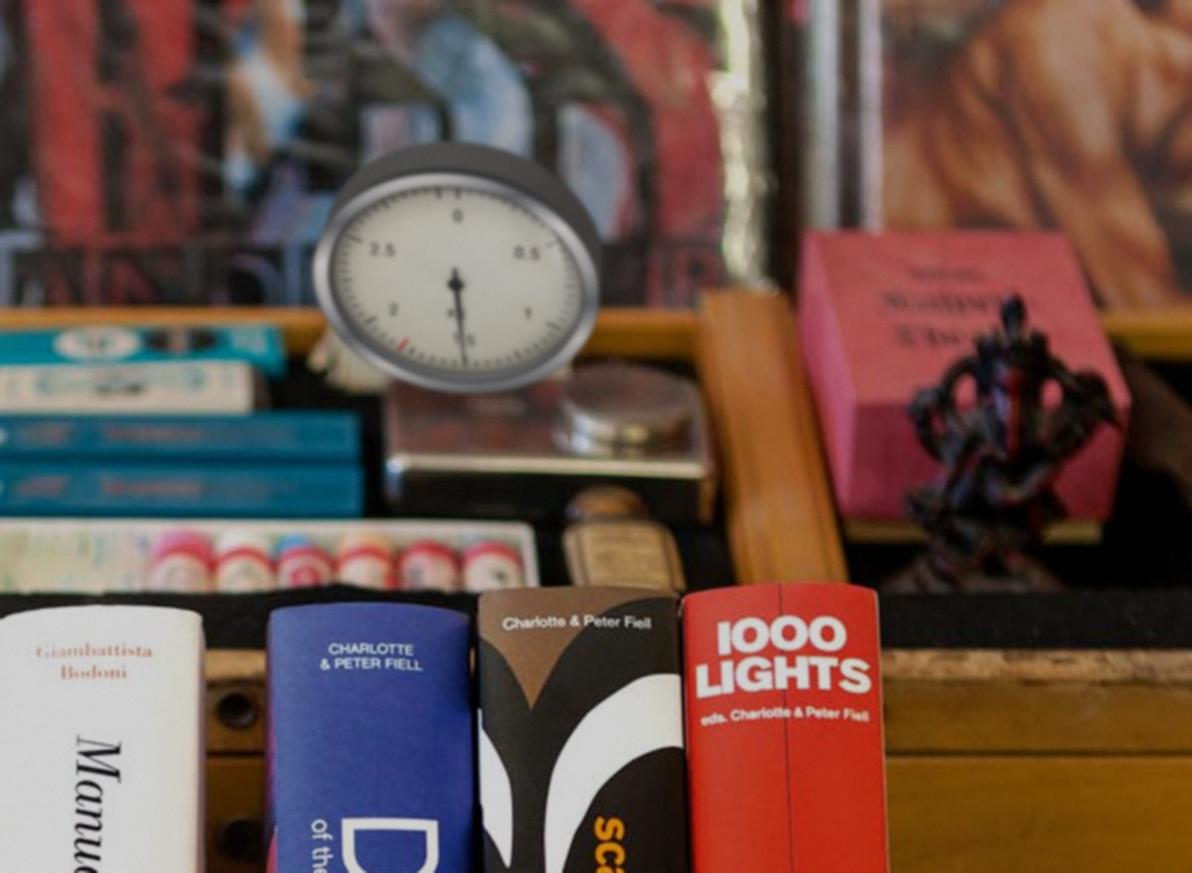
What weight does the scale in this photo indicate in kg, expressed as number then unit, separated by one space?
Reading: 1.5 kg
